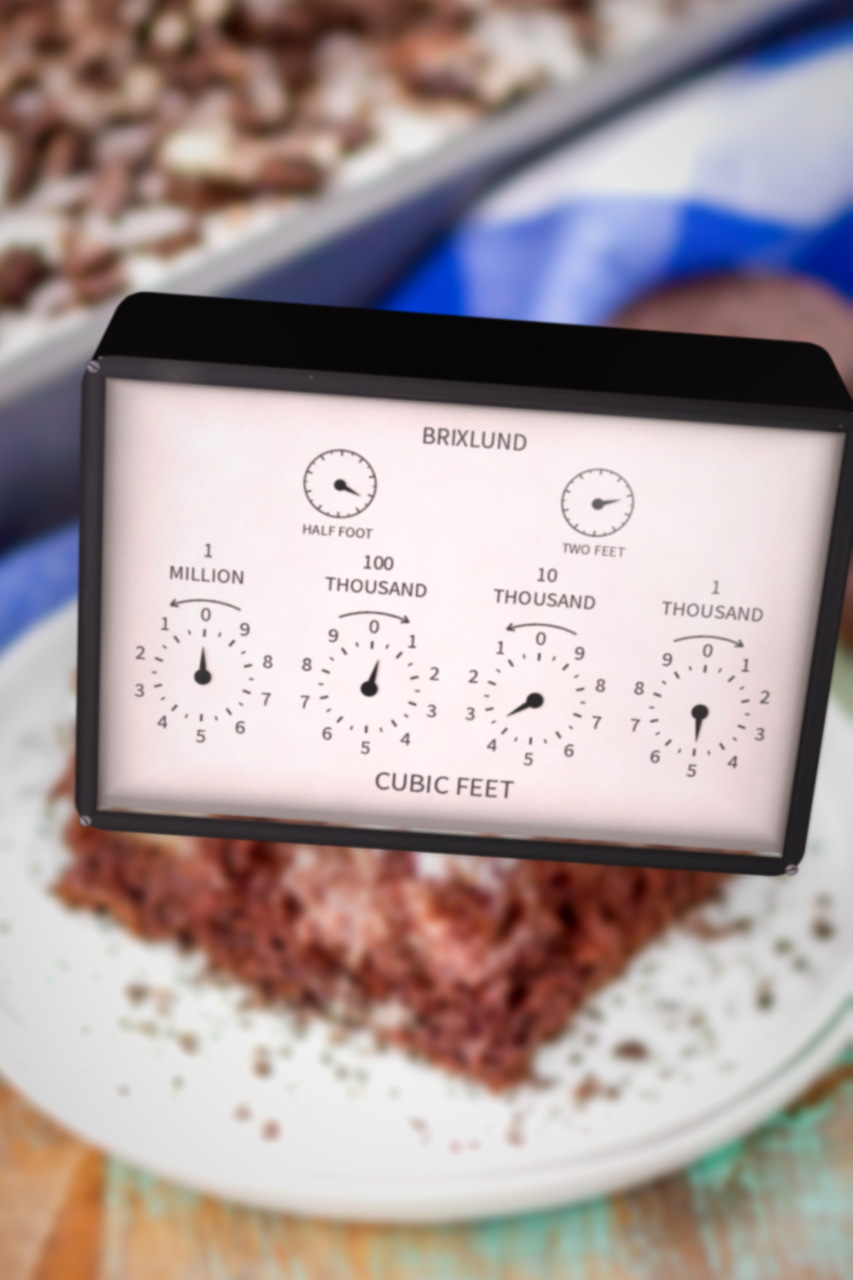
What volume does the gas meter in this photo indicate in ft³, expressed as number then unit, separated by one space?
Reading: 3500 ft³
